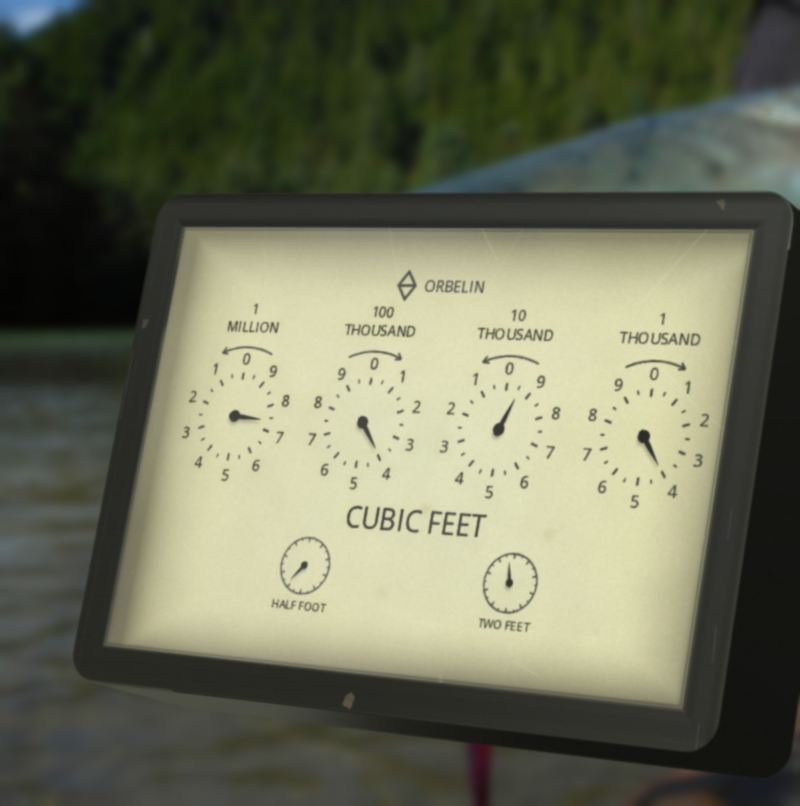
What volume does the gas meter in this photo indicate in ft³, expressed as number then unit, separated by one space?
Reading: 739400 ft³
